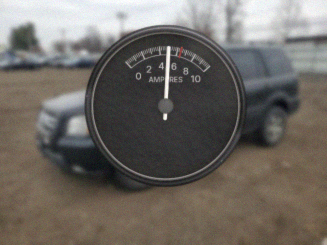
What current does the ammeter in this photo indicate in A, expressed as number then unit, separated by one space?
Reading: 5 A
